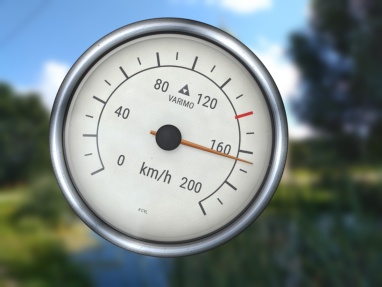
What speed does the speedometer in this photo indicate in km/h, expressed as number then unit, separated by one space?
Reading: 165 km/h
